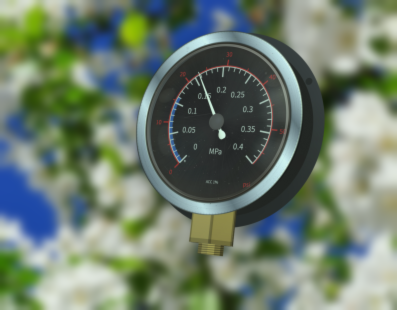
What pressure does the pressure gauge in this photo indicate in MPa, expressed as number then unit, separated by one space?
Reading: 0.16 MPa
